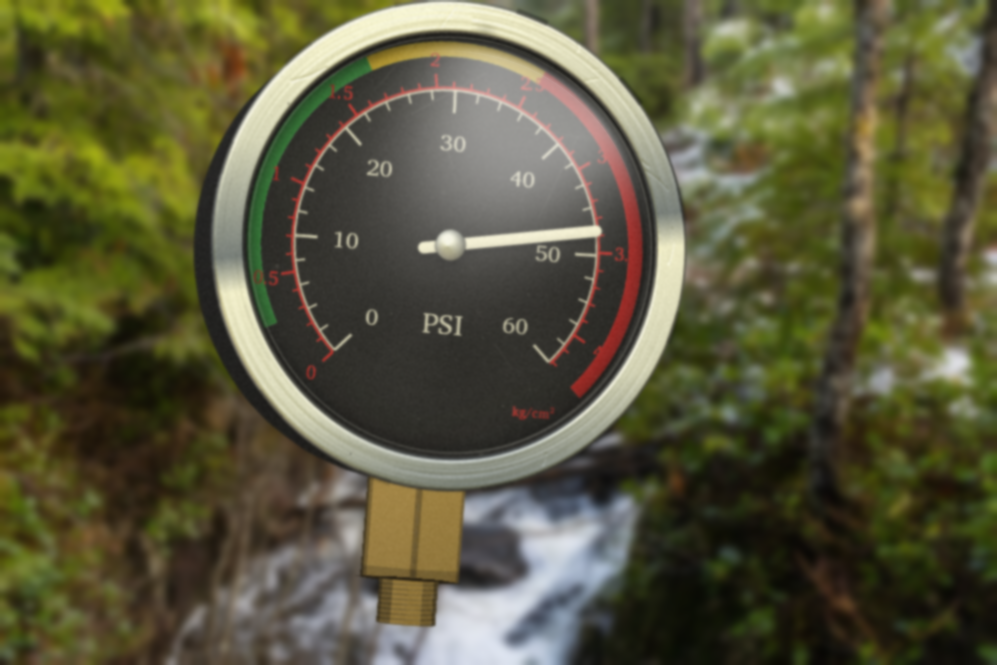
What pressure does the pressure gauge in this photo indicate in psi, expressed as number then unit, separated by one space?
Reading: 48 psi
